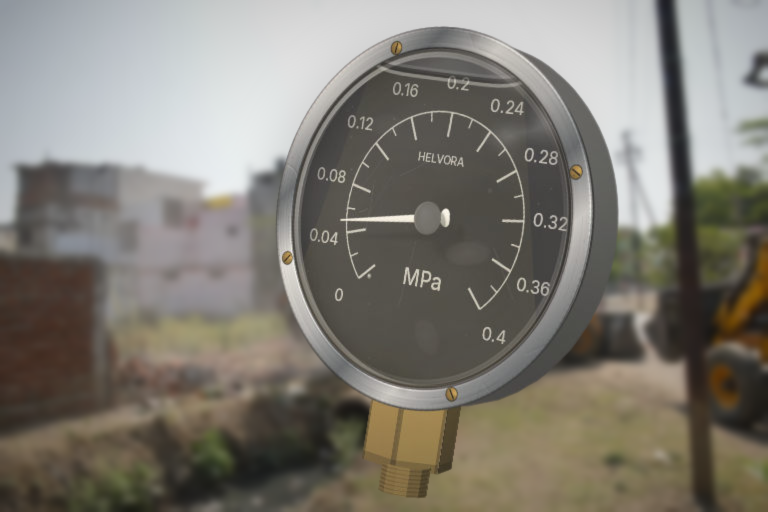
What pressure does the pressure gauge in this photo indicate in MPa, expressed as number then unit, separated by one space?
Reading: 0.05 MPa
